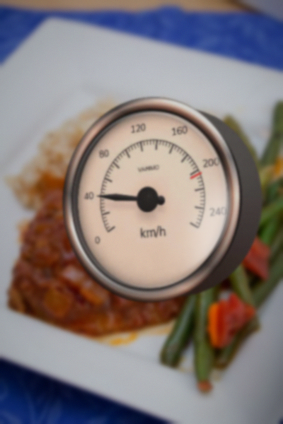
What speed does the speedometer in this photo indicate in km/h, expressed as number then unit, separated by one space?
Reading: 40 km/h
